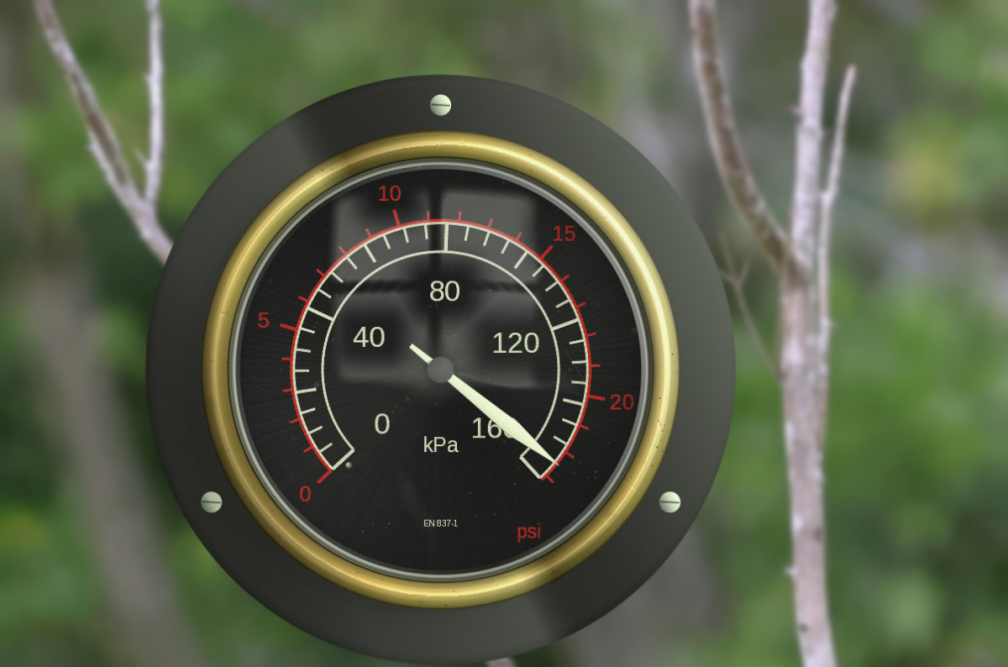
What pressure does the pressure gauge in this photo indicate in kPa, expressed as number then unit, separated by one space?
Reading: 155 kPa
